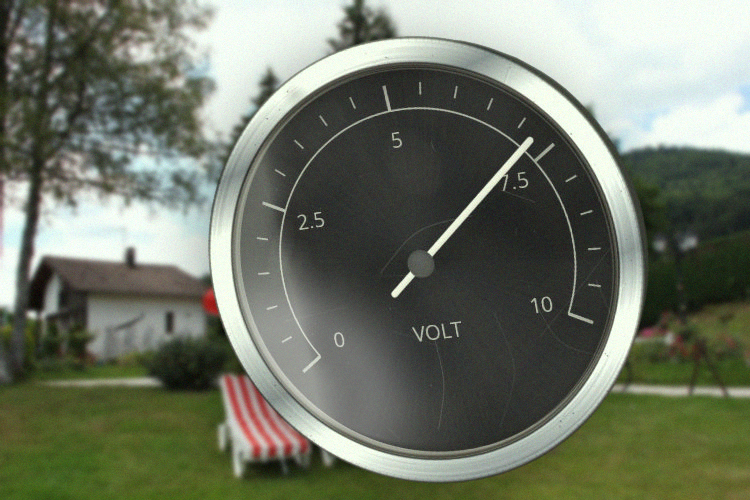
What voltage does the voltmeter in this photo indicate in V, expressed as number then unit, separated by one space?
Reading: 7.25 V
